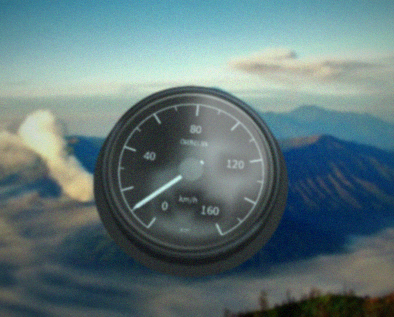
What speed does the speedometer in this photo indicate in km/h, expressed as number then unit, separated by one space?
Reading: 10 km/h
